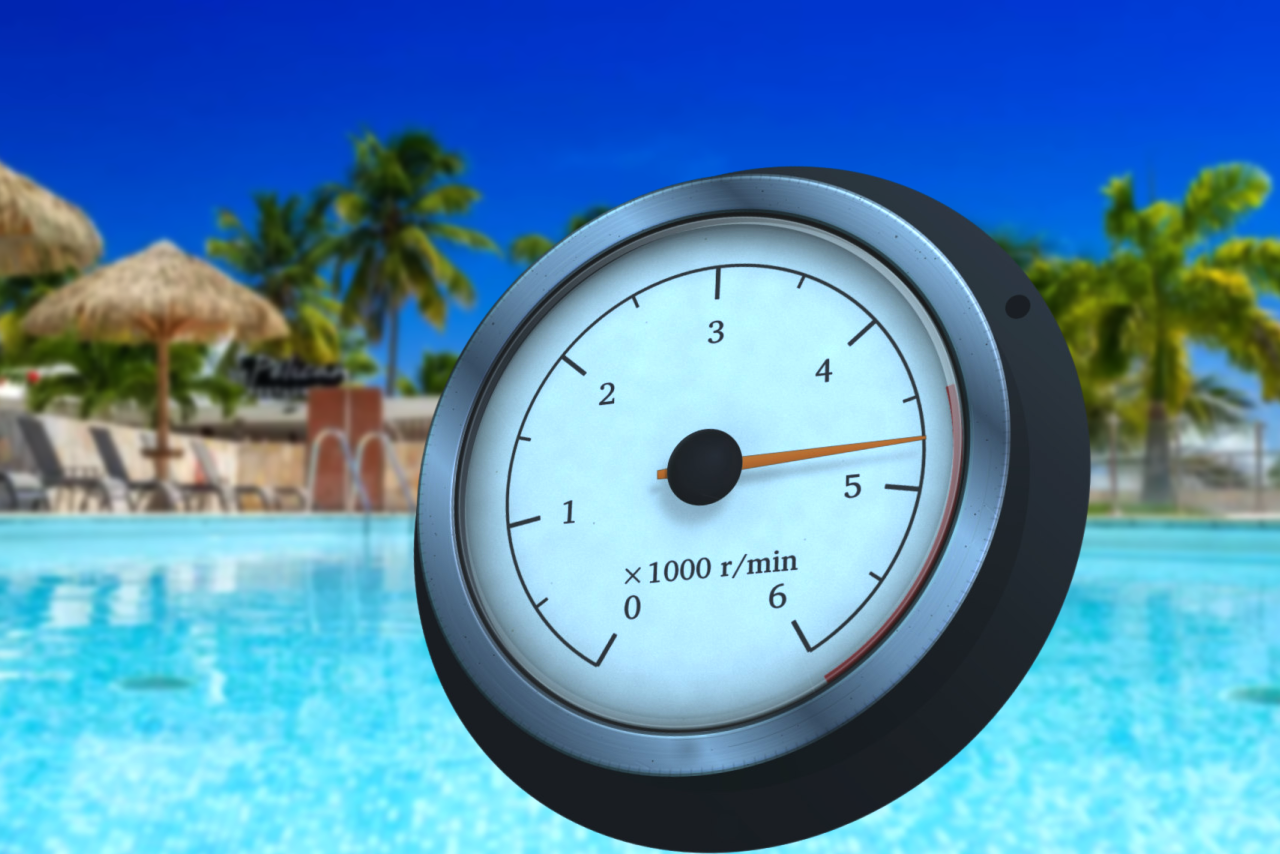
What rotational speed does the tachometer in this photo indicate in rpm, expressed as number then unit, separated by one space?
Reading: 4750 rpm
